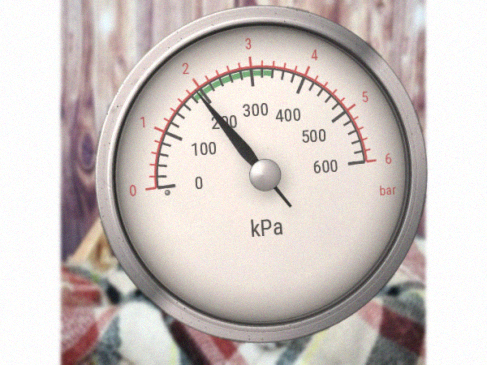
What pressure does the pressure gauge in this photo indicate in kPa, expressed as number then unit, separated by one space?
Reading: 190 kPa
